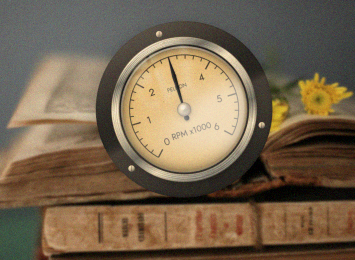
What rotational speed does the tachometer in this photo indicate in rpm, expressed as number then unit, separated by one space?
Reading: 3000 rpm
